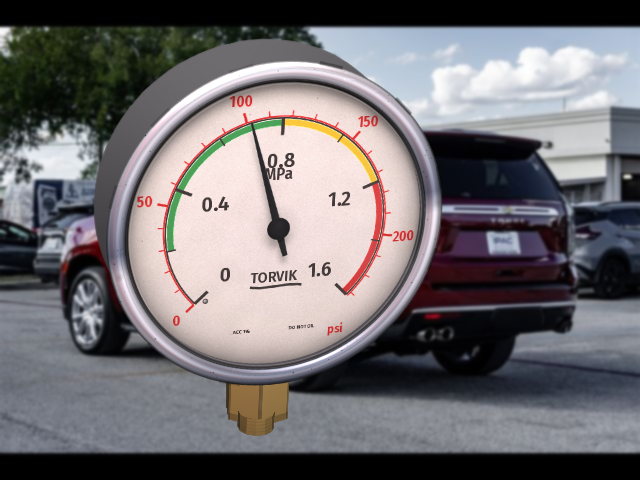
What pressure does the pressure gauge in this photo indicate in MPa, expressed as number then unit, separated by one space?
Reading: 0.7 MPa
